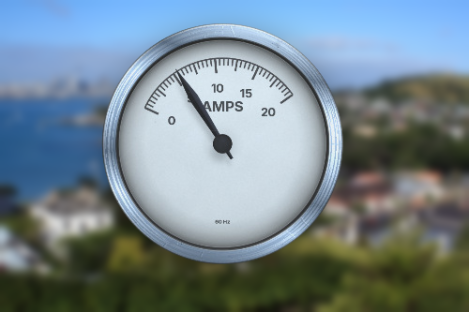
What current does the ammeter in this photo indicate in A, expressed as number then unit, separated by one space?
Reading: 5.5 A
